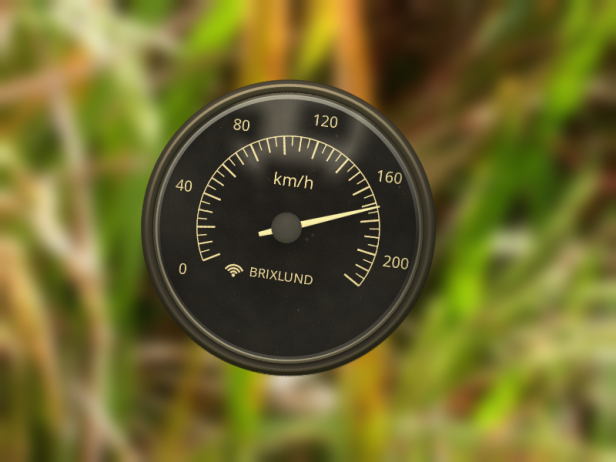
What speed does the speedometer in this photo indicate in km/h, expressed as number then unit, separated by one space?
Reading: 172.5 km/h
